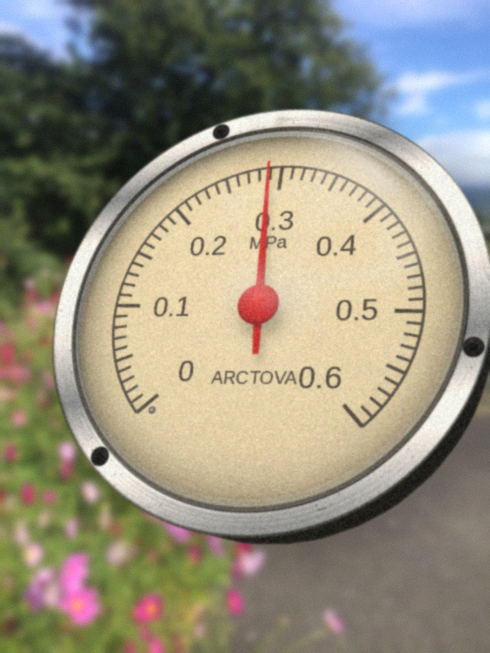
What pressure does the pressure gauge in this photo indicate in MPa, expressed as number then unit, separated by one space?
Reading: 0.29 MPa
